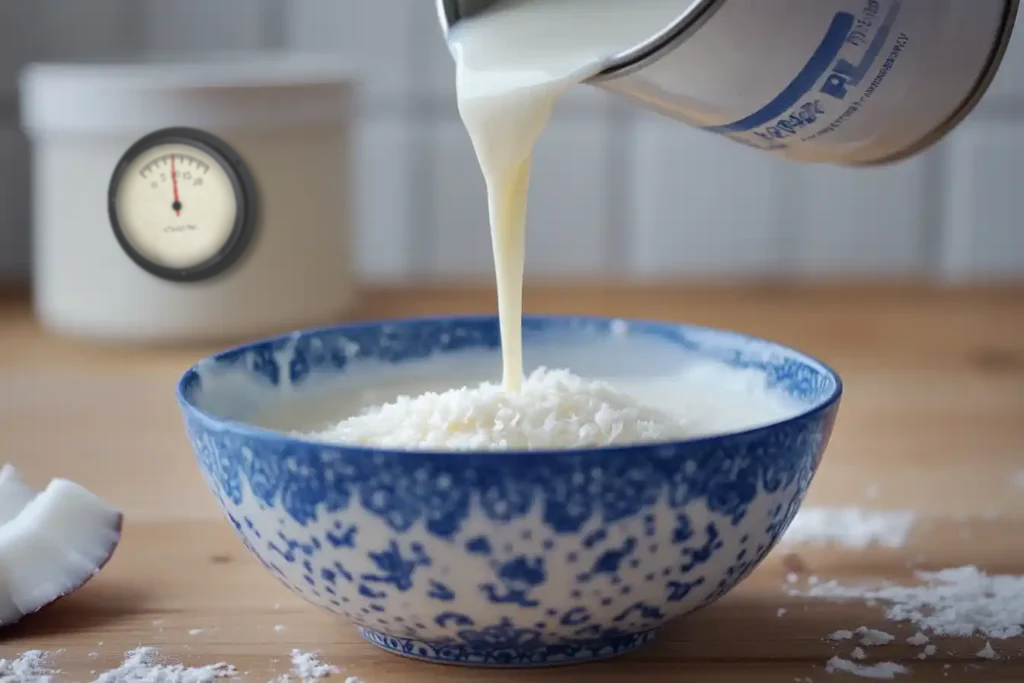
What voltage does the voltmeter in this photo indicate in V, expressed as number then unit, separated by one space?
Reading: 10 V
